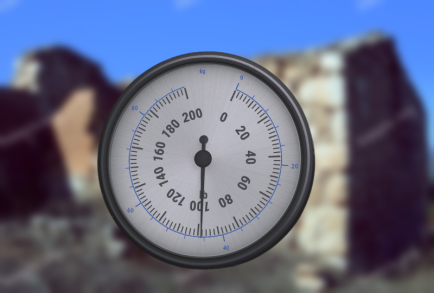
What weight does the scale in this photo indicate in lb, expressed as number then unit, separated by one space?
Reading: 98 lb
